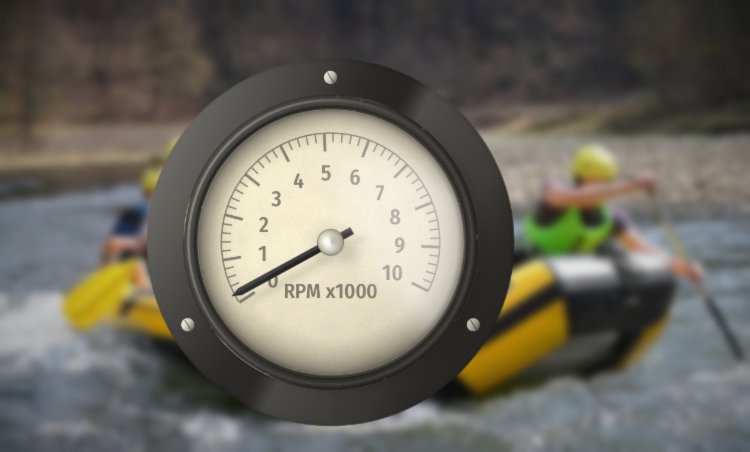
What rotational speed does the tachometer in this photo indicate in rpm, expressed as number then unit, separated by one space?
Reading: 200 rpm
